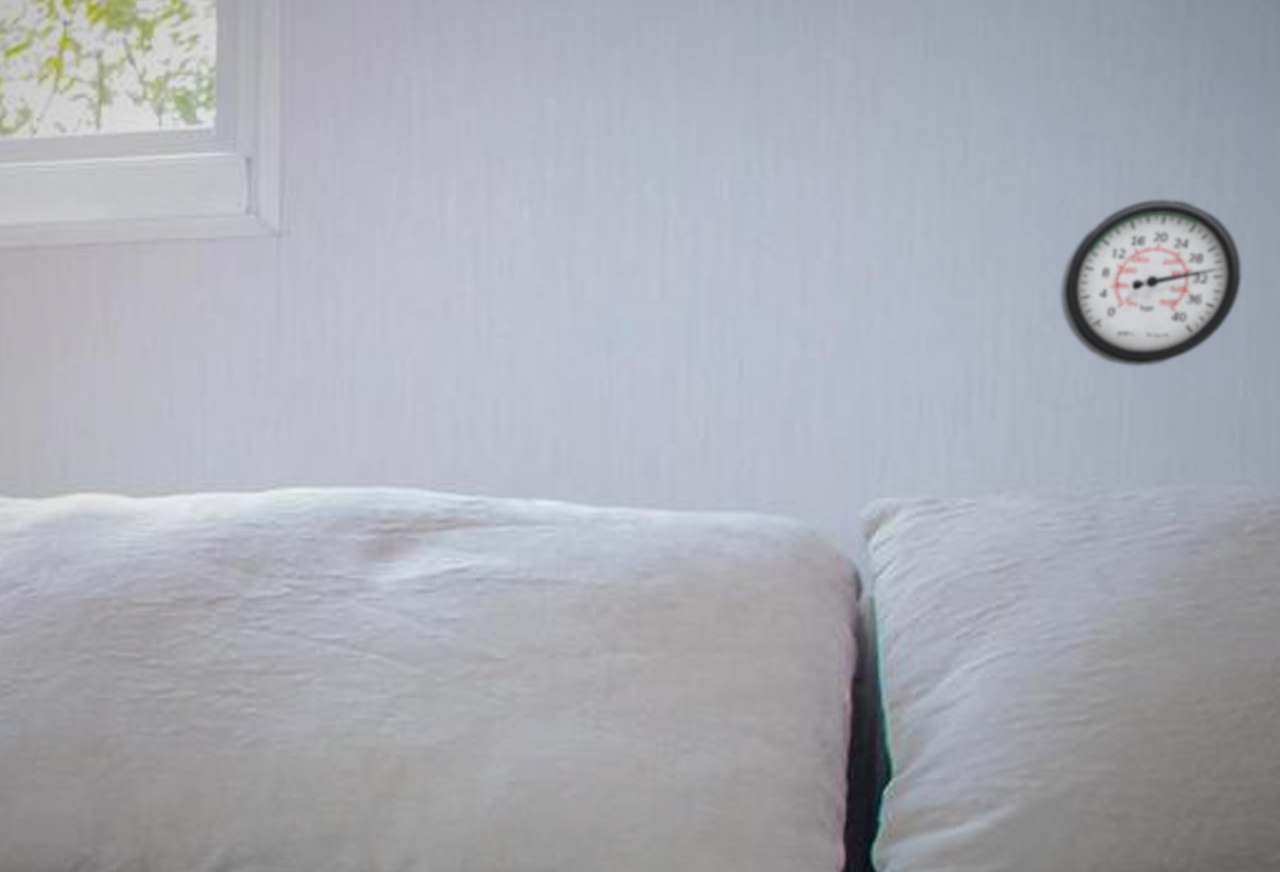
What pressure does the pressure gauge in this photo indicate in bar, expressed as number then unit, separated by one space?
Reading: 31 bar
